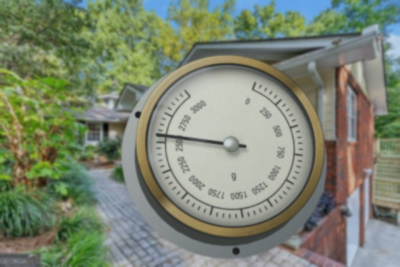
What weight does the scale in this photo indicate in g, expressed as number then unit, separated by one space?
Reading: 2550 g
